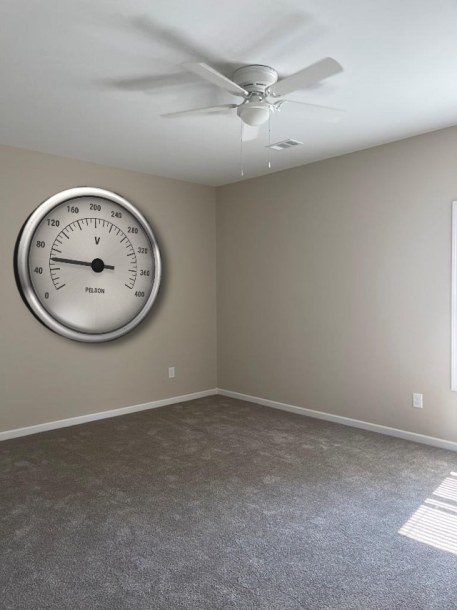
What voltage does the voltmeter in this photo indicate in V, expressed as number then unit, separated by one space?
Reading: 60 V
